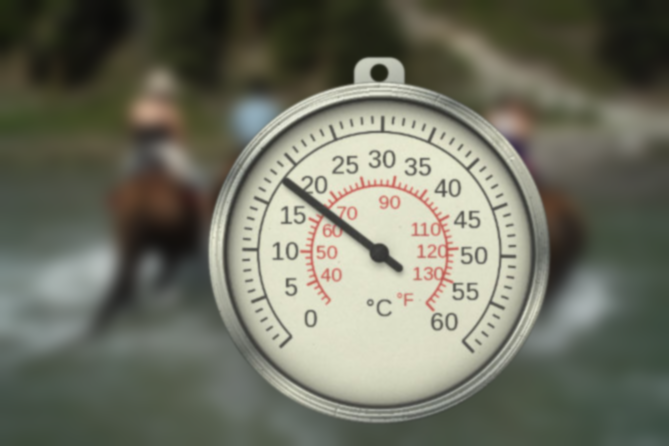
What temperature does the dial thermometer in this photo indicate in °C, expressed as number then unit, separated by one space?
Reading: 18 °C
